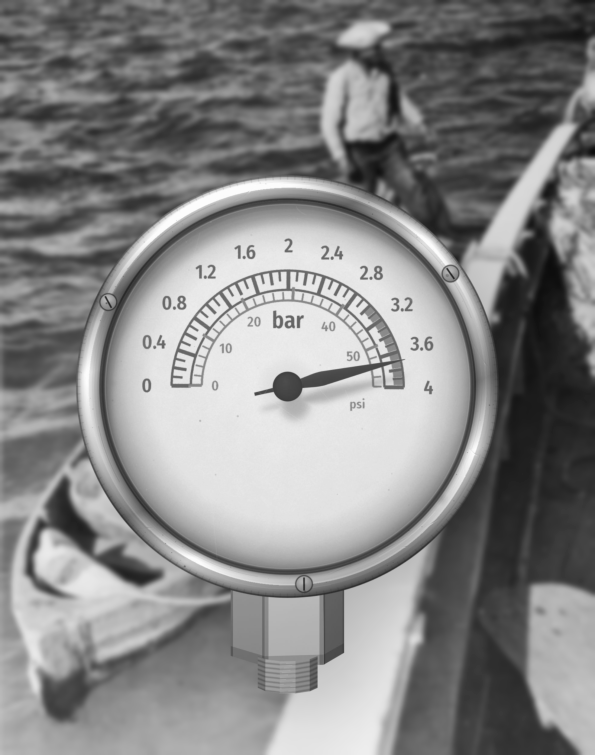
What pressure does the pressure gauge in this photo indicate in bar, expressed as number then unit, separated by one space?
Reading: 3.7 bar
